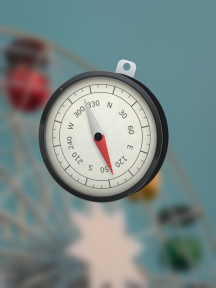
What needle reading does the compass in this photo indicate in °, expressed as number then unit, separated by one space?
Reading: 140 °
